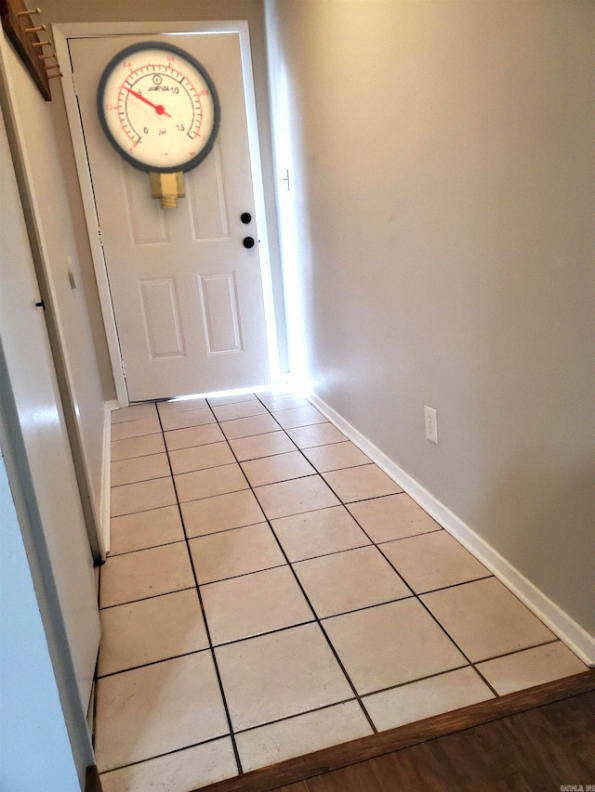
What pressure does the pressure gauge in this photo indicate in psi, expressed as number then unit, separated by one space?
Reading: 4.5 psi
